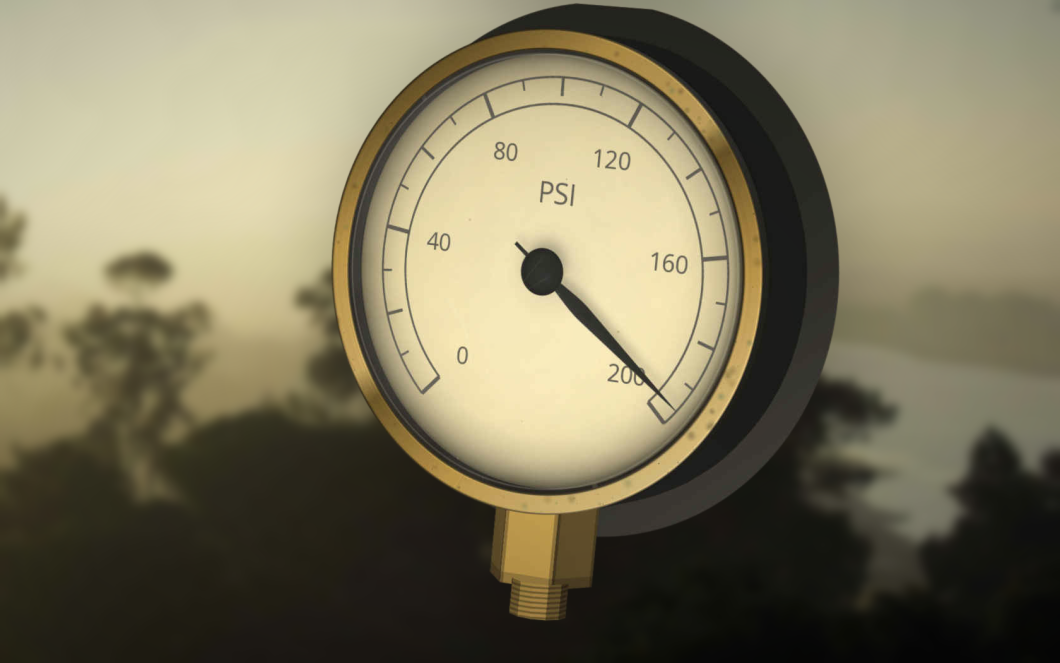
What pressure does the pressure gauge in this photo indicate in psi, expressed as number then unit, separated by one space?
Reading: 195 psi
